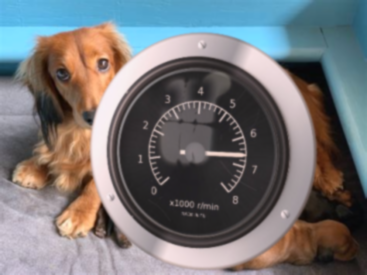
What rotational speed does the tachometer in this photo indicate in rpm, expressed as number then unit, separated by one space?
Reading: 6600 rpm
